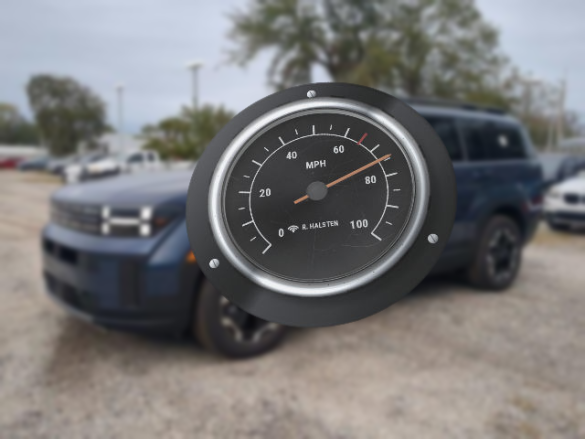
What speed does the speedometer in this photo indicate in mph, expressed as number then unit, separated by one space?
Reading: 75 mph
